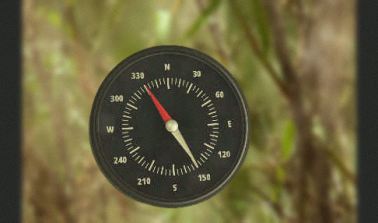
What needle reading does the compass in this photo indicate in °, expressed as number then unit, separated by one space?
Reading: 330 °
